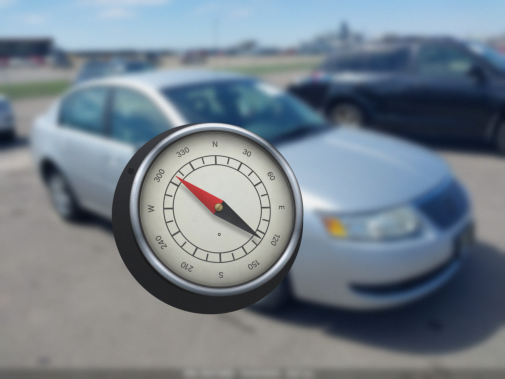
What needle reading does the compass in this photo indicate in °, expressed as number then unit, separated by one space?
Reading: 307.5 °
